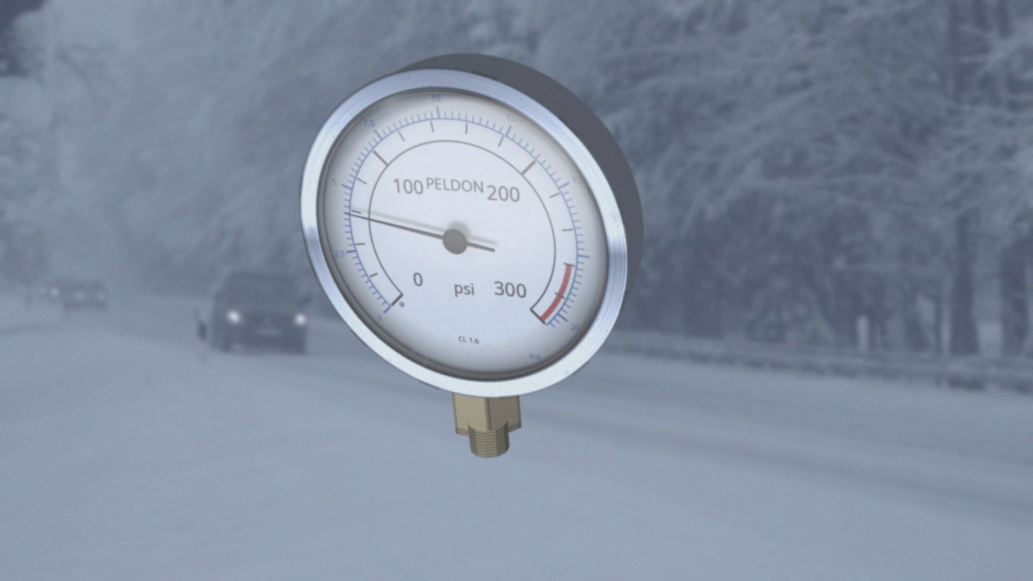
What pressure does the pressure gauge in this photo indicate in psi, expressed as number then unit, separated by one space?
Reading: 60 psi
